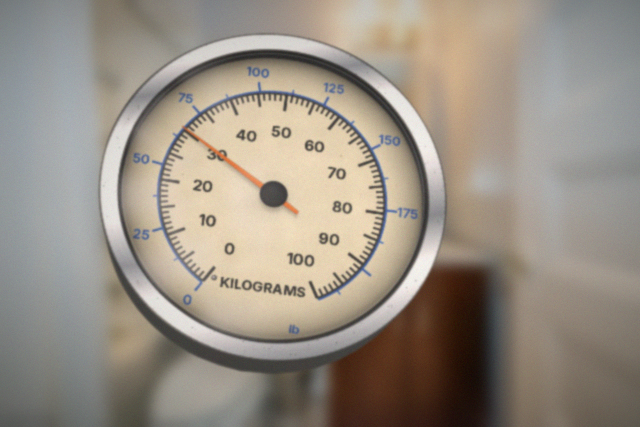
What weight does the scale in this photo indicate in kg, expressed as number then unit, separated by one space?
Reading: 30 kg
